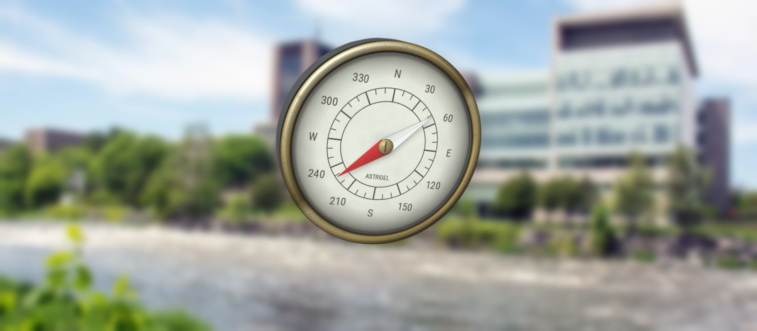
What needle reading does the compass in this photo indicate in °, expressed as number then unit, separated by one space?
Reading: 230 °
